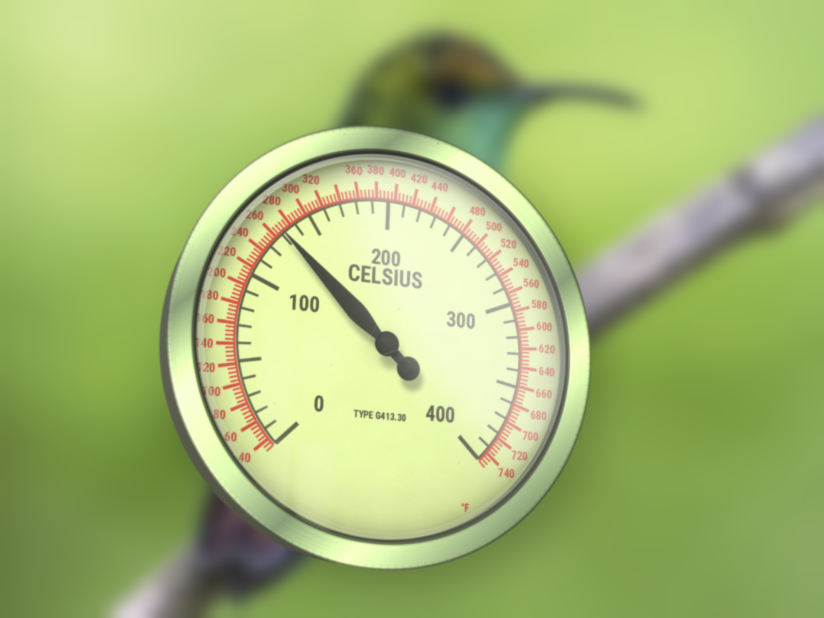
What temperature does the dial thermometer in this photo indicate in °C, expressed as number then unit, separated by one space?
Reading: 130 °C
